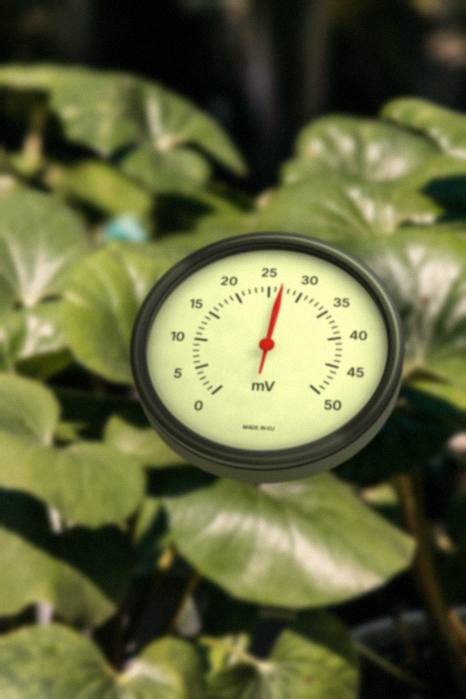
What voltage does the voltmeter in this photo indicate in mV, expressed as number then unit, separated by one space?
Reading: 27 mV
